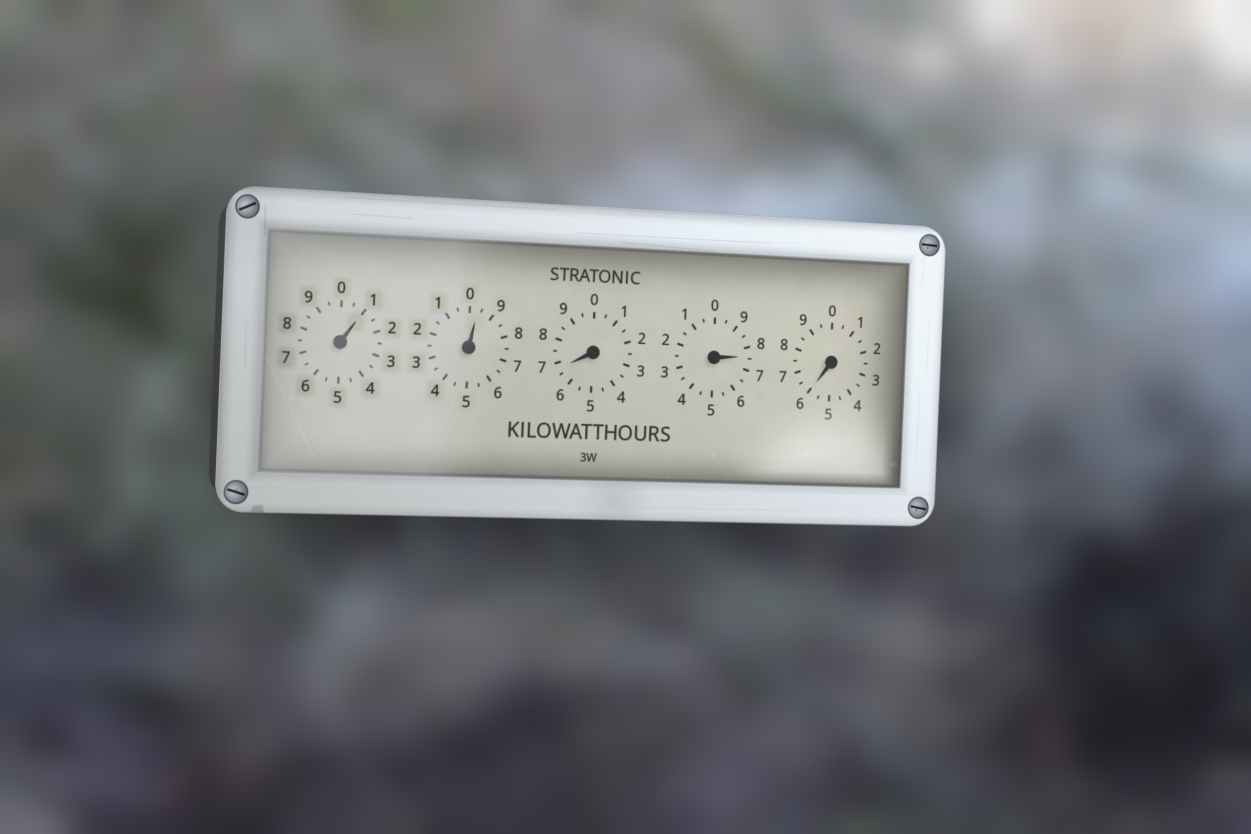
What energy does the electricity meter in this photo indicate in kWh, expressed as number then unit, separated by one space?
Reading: 9676 kWh
